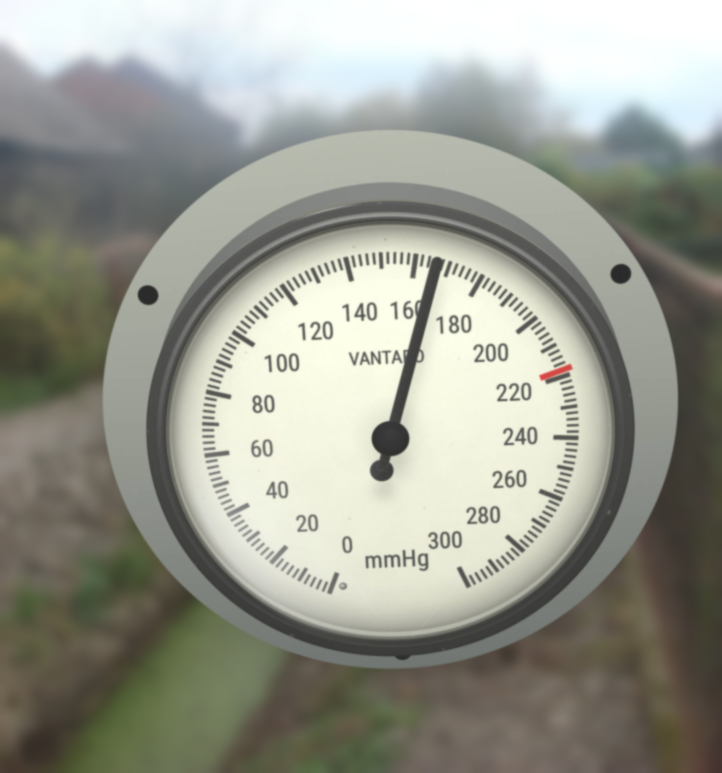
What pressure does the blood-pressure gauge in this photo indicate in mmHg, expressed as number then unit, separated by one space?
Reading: 166 mmHg
